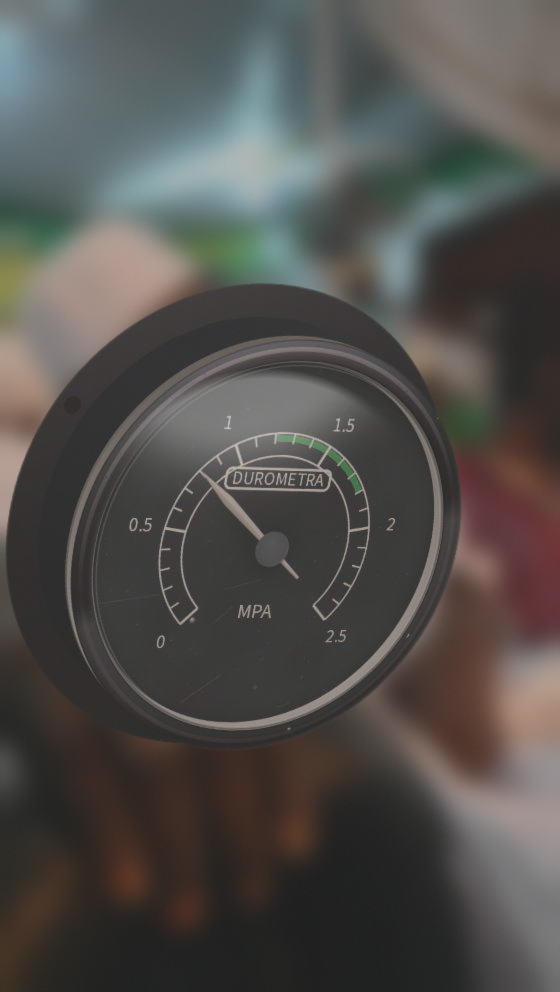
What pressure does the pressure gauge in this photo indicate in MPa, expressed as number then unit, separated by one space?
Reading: 0.8 MPa
